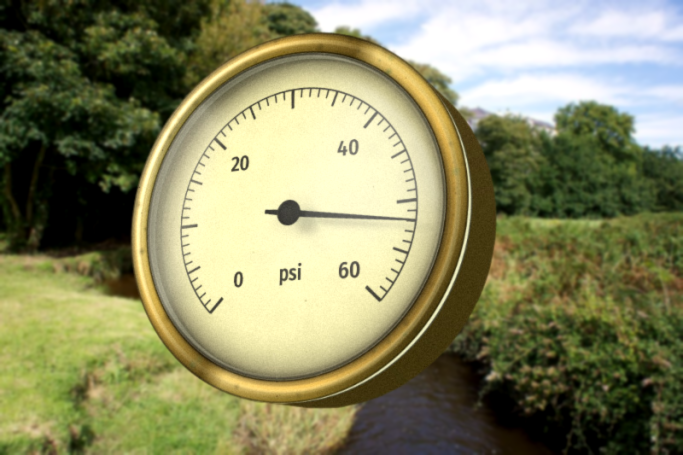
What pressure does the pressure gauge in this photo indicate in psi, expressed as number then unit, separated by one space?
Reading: 52 psi
